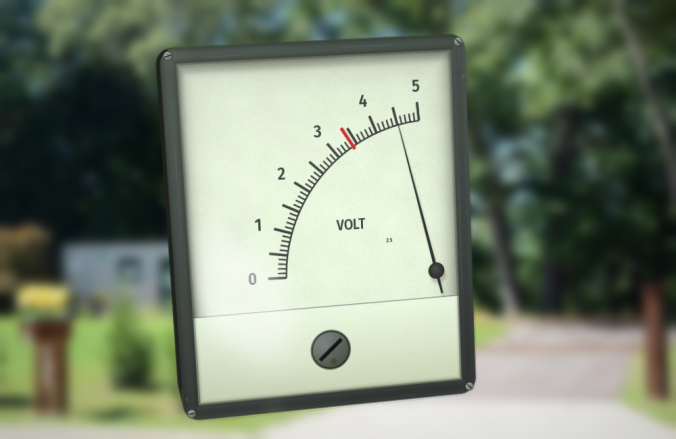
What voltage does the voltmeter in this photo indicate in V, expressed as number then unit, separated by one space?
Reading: 4.5 V
